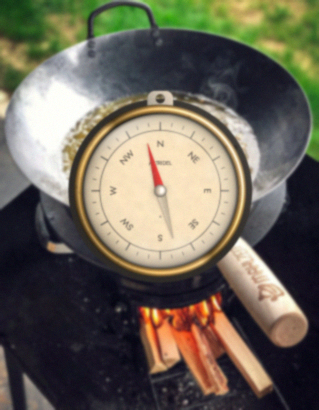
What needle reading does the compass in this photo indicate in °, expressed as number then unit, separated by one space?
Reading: 345 °
